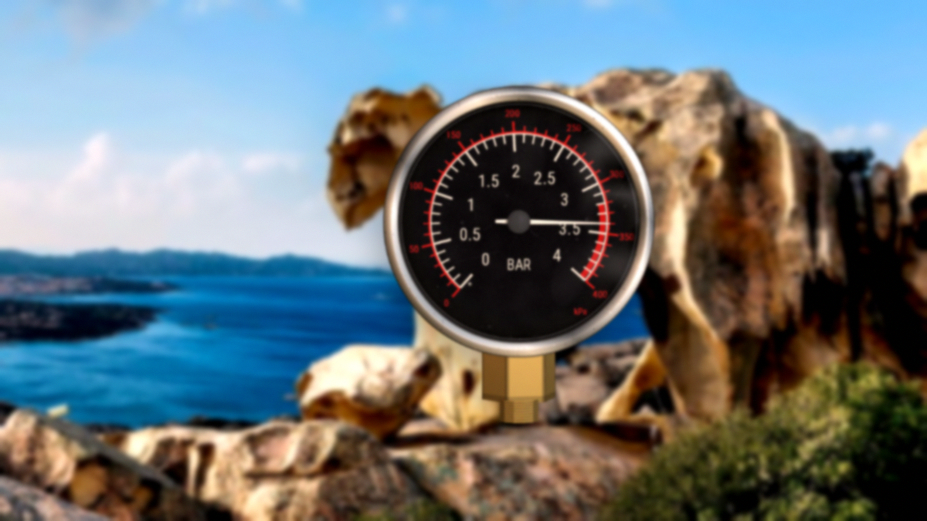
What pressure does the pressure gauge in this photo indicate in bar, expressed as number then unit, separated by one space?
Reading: 3.4 bar
